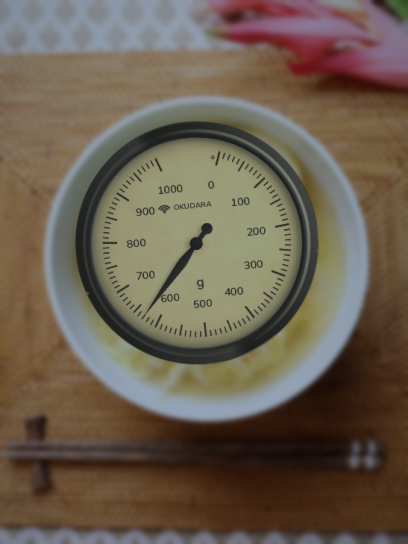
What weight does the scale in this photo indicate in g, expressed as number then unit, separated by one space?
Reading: 630 g
